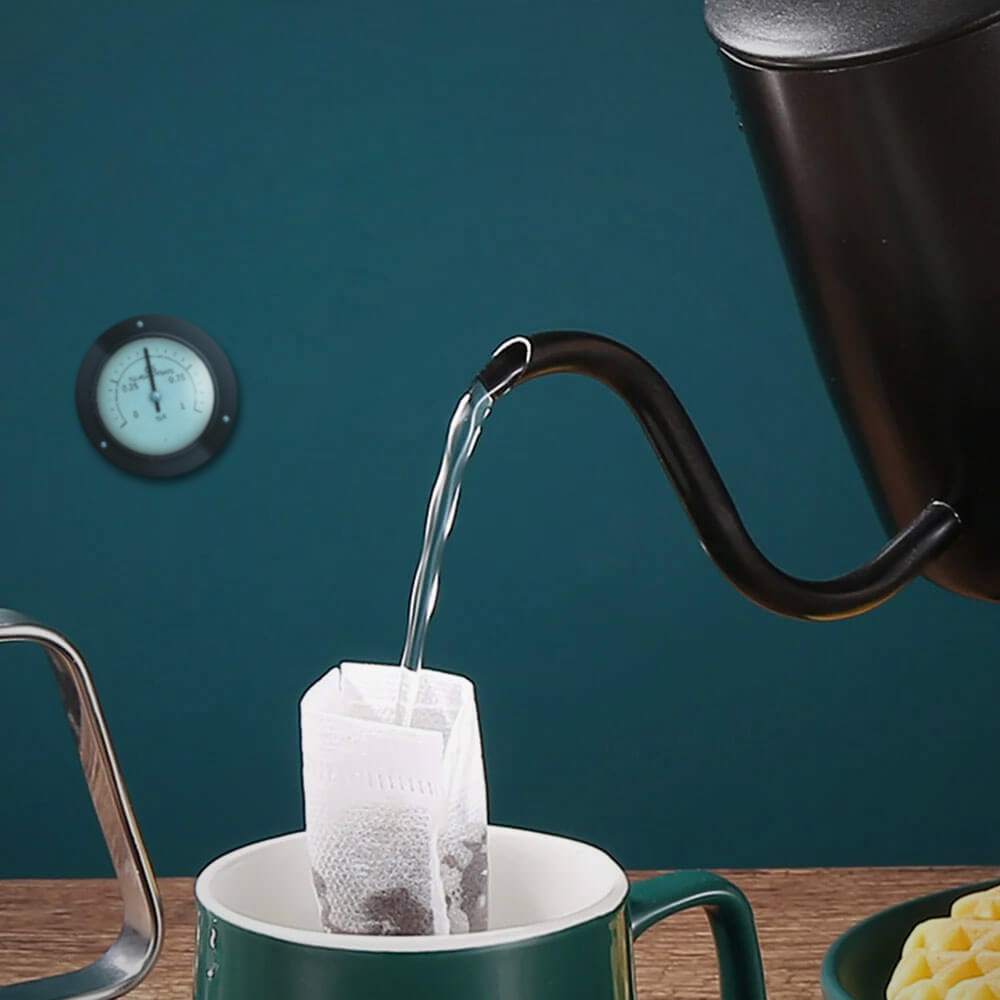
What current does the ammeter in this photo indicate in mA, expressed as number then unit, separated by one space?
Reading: 0.5 mA
